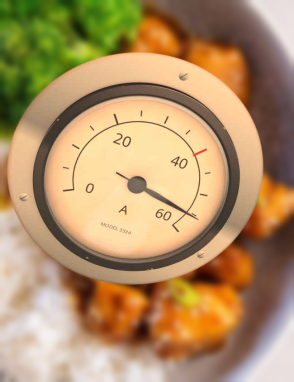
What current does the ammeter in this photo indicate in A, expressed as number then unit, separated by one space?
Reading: 55 A
